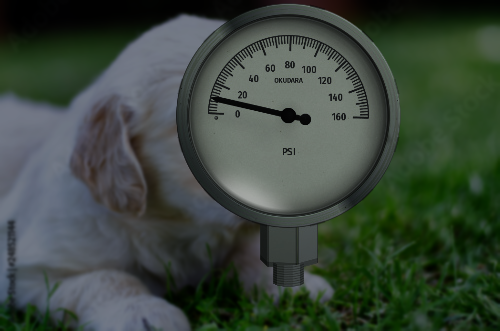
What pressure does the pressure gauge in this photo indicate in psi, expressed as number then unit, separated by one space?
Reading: 10 psi
